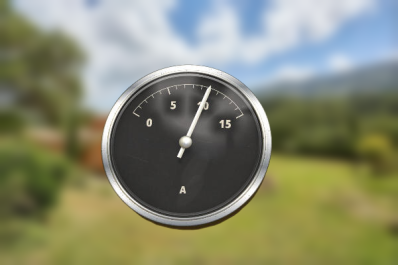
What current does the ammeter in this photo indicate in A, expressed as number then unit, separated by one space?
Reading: 10 A
